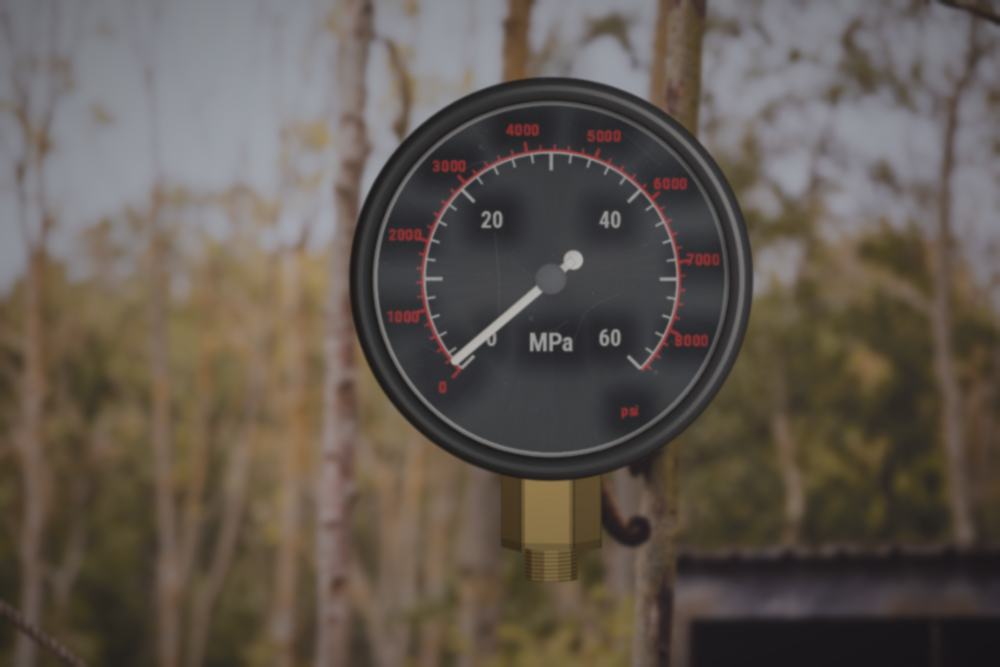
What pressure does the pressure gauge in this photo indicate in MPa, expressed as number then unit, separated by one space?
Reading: 1 MPa
